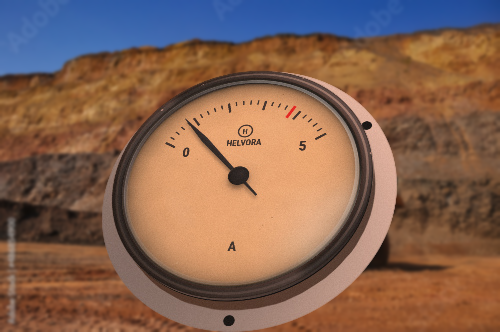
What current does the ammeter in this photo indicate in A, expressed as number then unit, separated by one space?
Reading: 0.8 A
